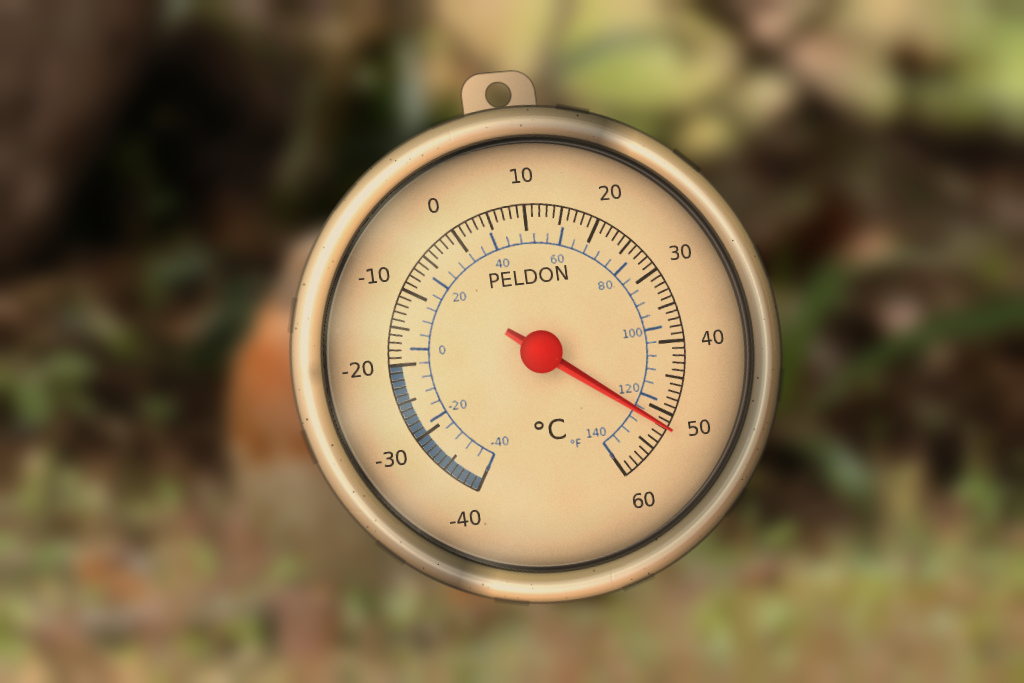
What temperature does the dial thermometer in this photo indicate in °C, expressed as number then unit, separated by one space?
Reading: 52 °C
